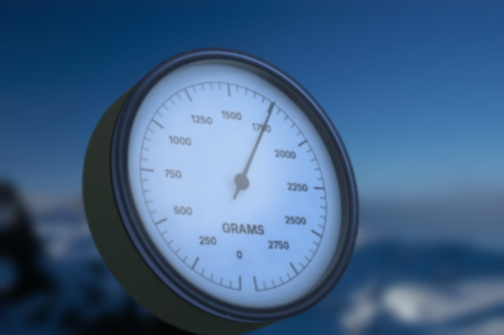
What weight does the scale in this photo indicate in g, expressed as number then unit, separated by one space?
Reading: 1750 g
